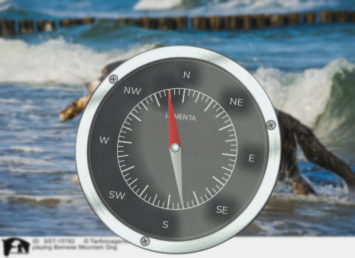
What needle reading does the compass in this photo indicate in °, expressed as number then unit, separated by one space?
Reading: 345 °
